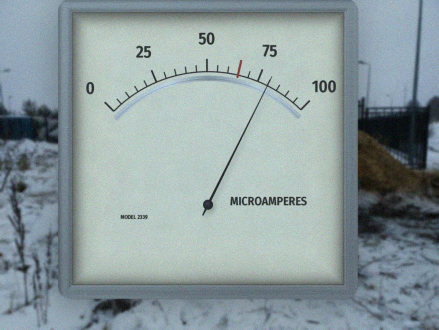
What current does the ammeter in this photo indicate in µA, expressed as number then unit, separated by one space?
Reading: 80 µA
